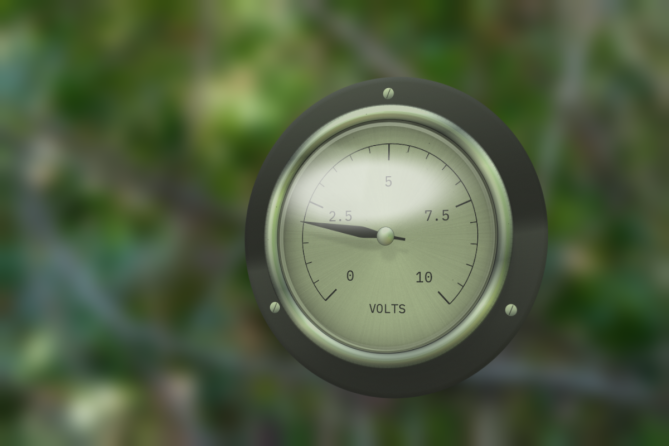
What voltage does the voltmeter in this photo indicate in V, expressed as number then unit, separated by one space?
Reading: 2 V
